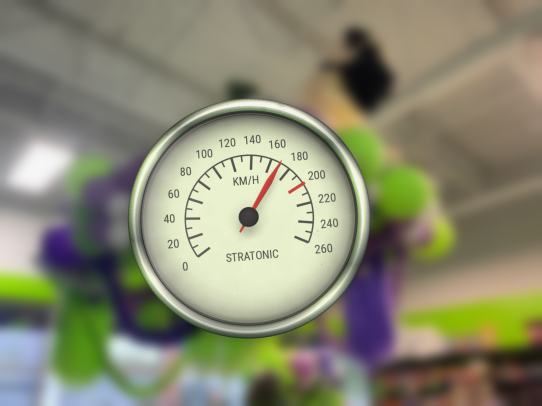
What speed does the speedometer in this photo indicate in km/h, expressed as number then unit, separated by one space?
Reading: 170 km/h
